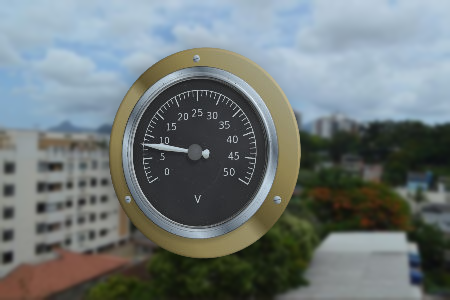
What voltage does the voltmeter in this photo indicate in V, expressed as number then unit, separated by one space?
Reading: 8 V
